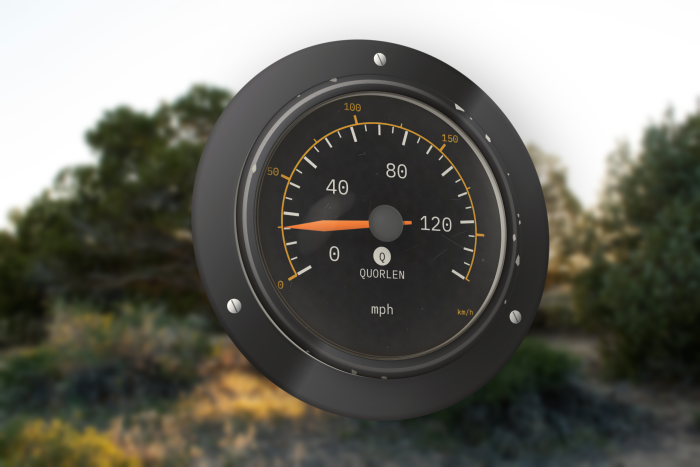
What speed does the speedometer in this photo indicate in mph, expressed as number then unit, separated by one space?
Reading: 15 mph
